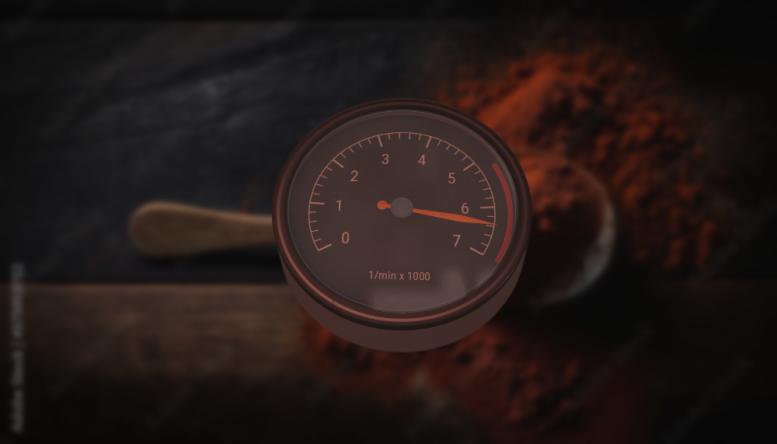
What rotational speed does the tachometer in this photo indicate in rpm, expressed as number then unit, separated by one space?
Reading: 6400 rpm
